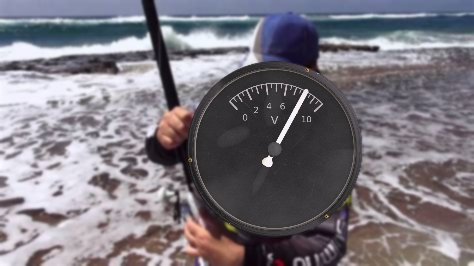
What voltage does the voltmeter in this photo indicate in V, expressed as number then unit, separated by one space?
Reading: 8 V
